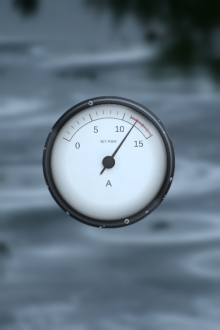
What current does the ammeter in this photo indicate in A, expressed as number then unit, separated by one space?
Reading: 12 A
